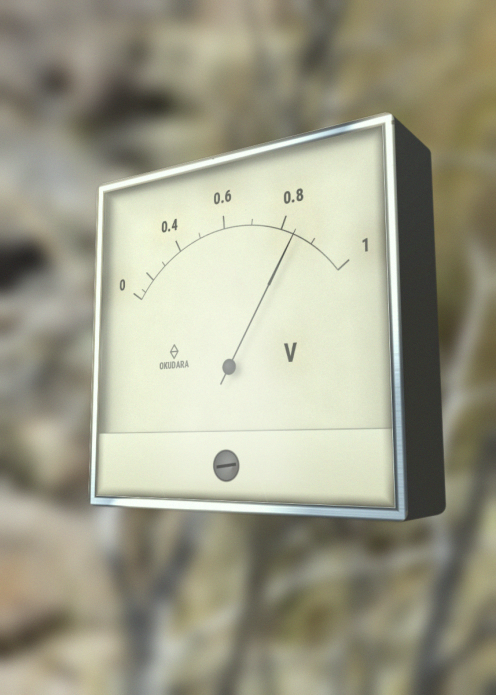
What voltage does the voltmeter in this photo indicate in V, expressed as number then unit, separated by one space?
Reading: 0.85 V
